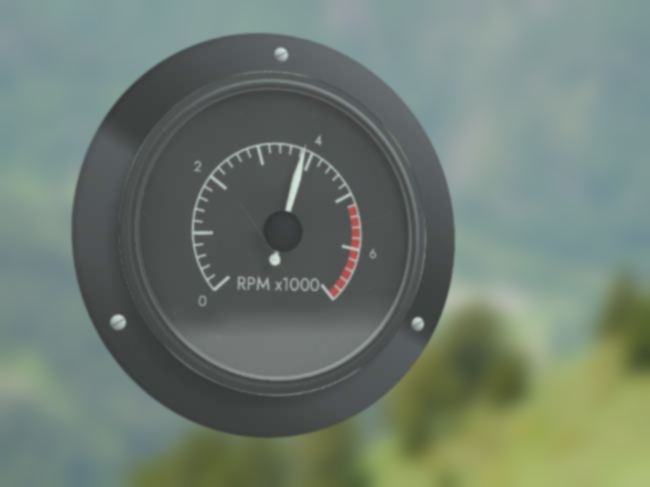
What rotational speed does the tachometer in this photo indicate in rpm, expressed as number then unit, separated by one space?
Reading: 3800 rpm
